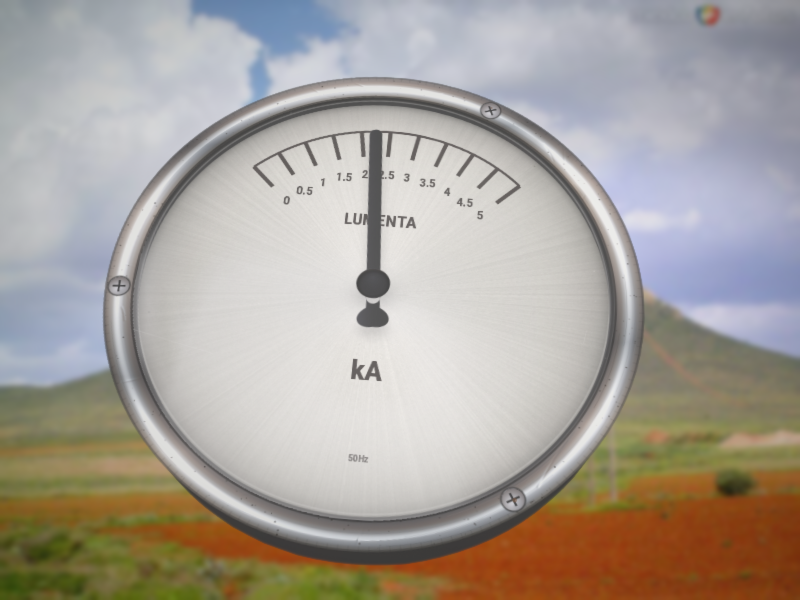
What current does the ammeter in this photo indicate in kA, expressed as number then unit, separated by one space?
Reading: 2.25 kA
